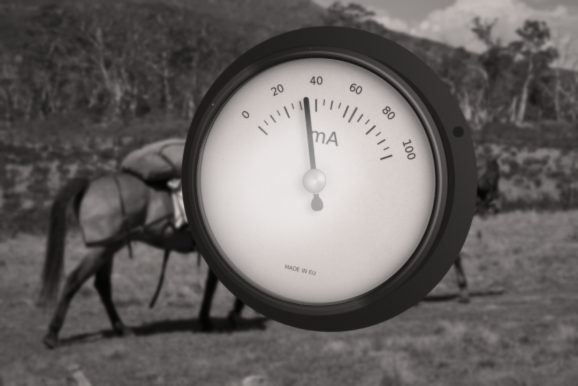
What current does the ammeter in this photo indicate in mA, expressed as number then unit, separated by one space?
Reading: 35 mA
